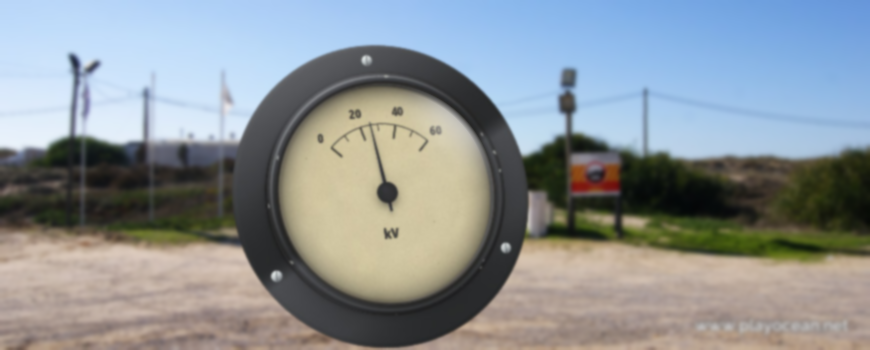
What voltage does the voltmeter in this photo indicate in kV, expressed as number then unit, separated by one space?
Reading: 25 kV
